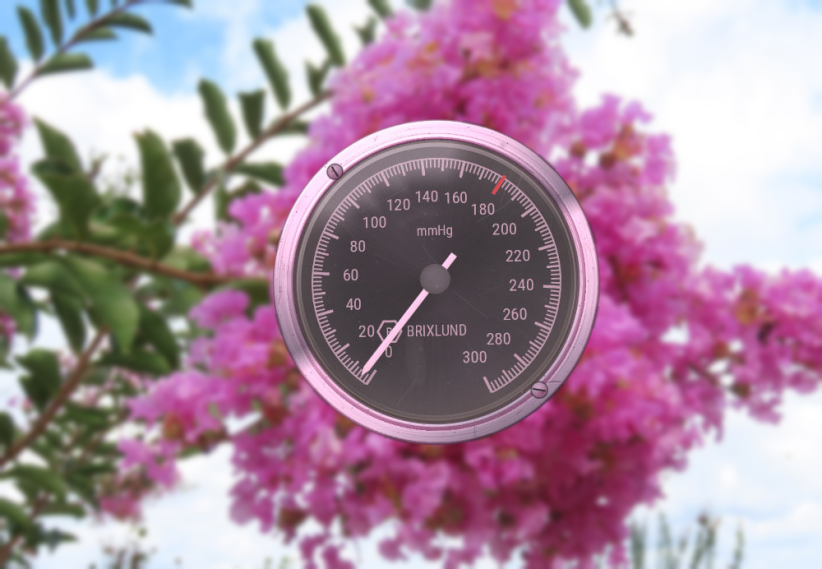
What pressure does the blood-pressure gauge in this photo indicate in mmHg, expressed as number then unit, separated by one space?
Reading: 4 mmHg
